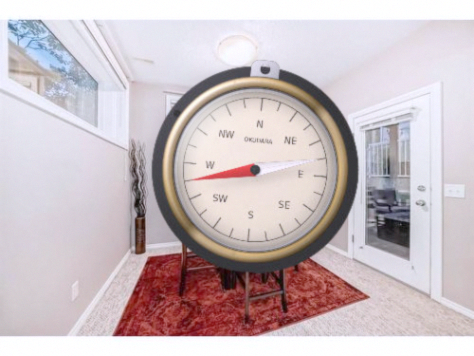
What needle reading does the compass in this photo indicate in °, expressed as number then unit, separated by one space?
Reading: 255 °
